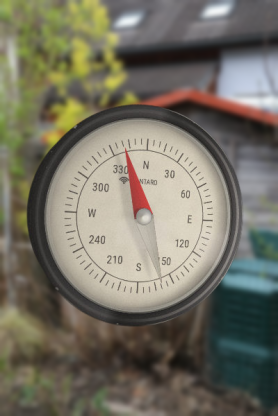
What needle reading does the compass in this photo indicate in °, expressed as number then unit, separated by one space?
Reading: 340 °
